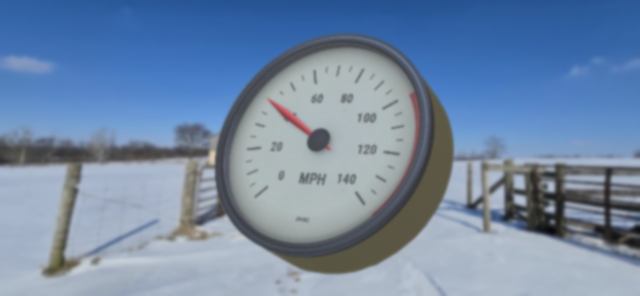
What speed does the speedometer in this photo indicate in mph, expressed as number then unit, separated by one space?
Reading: 40 mph
